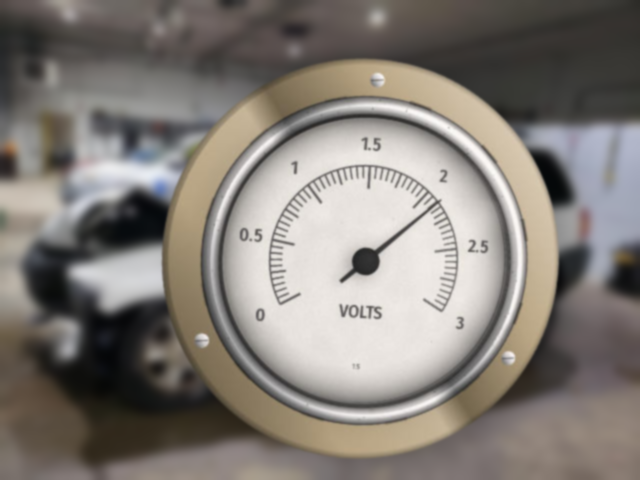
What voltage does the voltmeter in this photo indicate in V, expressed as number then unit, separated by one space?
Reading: 2.1 V
